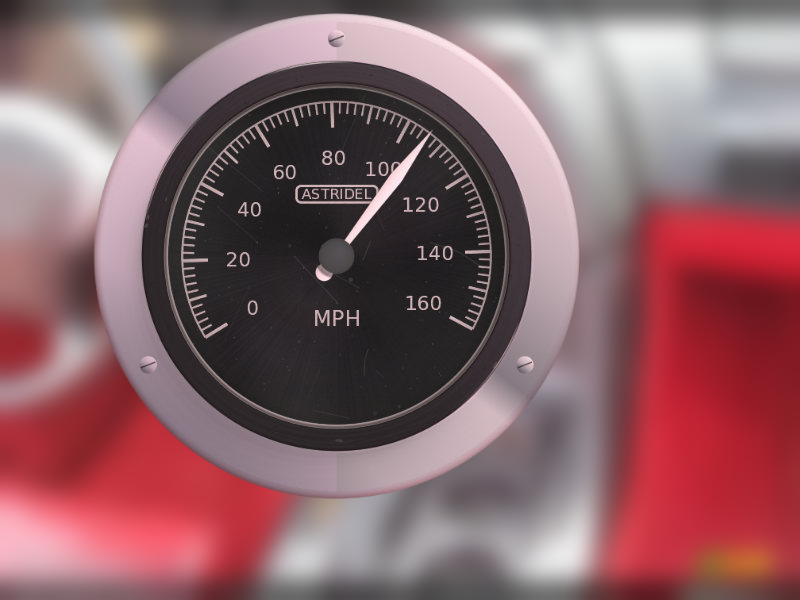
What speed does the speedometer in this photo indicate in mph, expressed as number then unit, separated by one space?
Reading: 106 mph
